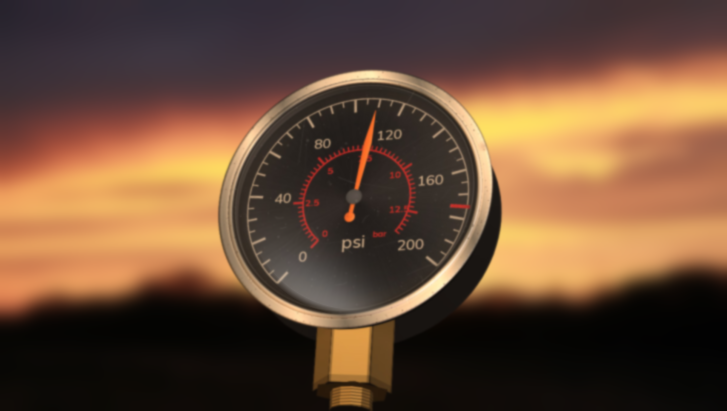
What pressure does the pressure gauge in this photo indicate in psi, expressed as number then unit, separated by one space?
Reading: 110 psi
